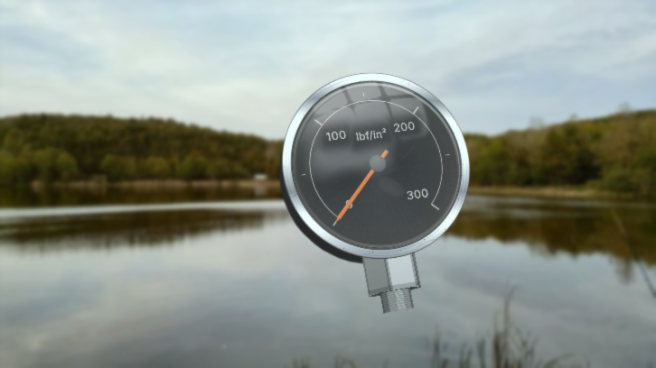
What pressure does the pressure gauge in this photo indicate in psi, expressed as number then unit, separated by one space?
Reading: 0 psi
